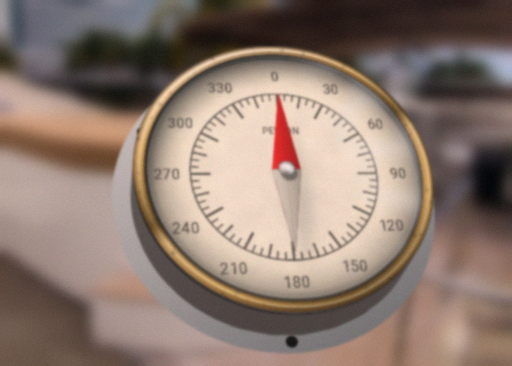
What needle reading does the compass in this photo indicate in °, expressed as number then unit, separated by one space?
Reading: 0 °
